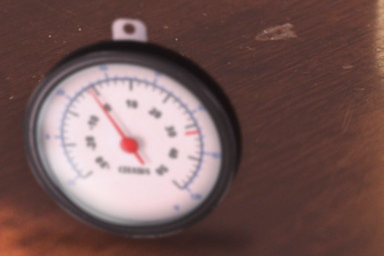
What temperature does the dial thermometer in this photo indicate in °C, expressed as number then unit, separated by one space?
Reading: 0 °C
